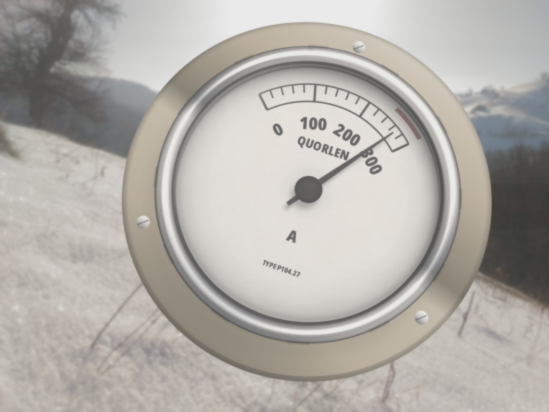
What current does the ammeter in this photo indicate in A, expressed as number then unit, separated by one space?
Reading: 270 A
